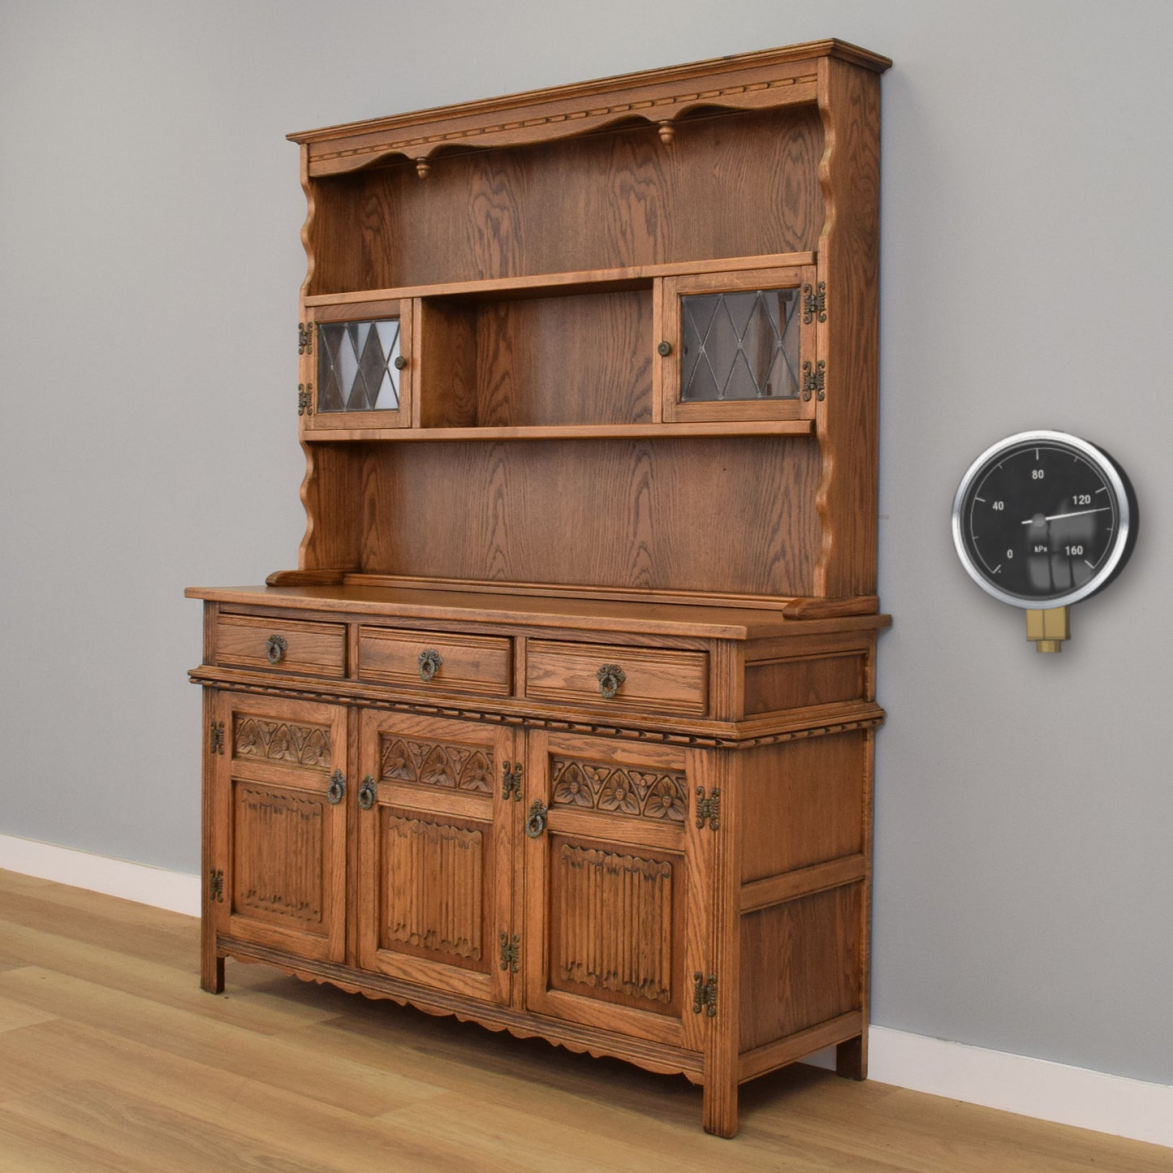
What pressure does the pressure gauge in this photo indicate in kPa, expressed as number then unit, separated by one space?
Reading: 130 kPa
